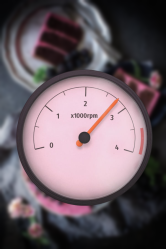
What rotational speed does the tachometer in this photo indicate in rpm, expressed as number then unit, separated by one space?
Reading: 2750 rpm
